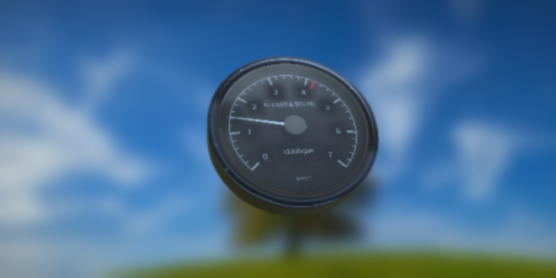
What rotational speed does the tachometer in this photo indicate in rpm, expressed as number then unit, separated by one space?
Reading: 1400 rpm
